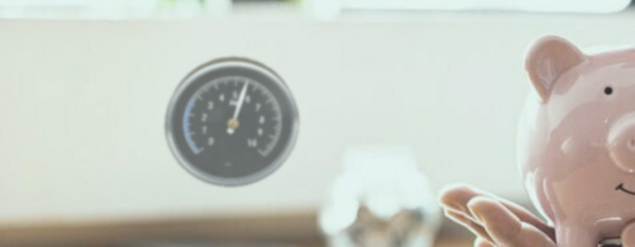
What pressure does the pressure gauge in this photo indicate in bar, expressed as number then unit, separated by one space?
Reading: 5.5 bar
